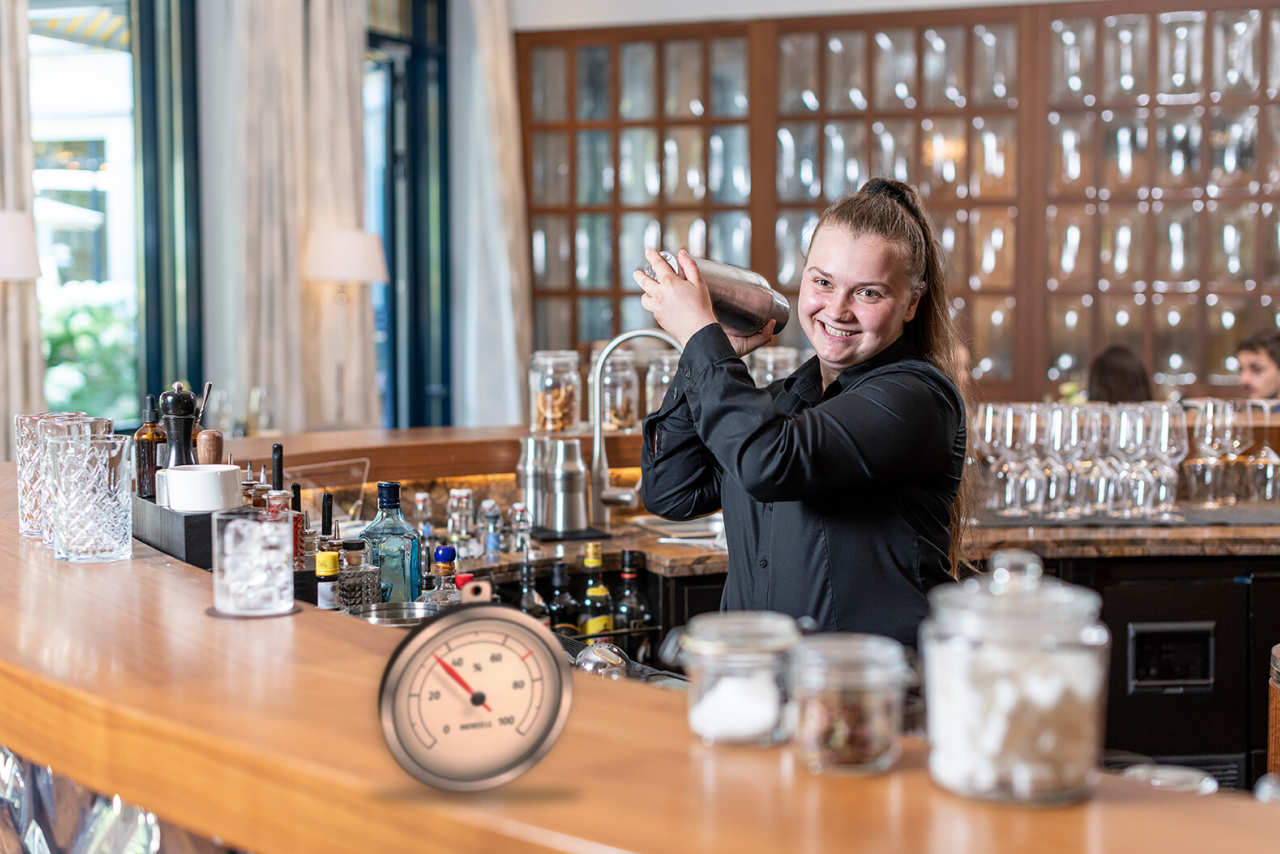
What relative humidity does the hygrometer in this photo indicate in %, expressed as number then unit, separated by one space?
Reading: 35 %
